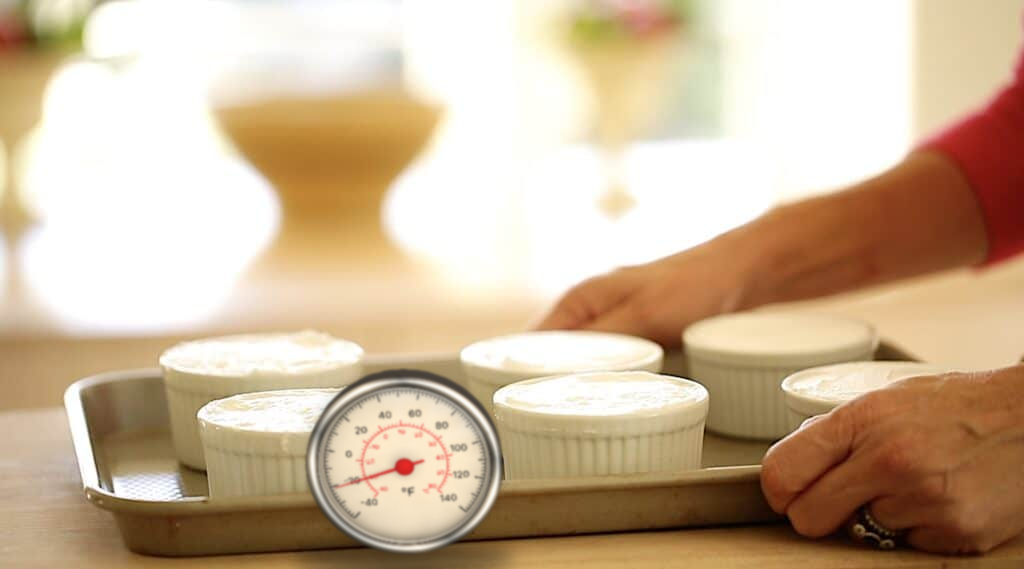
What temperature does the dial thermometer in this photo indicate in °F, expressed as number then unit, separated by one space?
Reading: -20 °F
